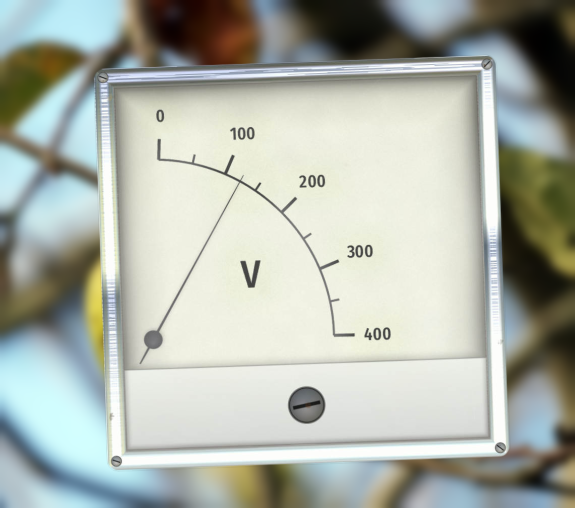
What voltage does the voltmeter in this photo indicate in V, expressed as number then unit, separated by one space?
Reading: 125 V
